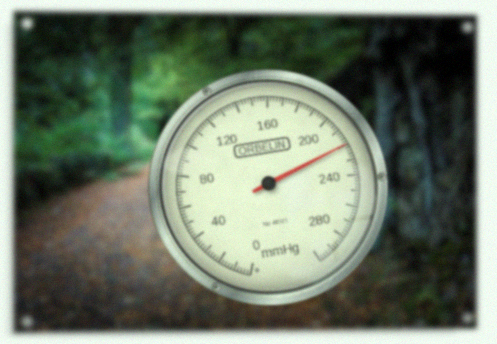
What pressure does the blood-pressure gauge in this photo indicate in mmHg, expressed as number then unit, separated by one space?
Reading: 220 mmHg
